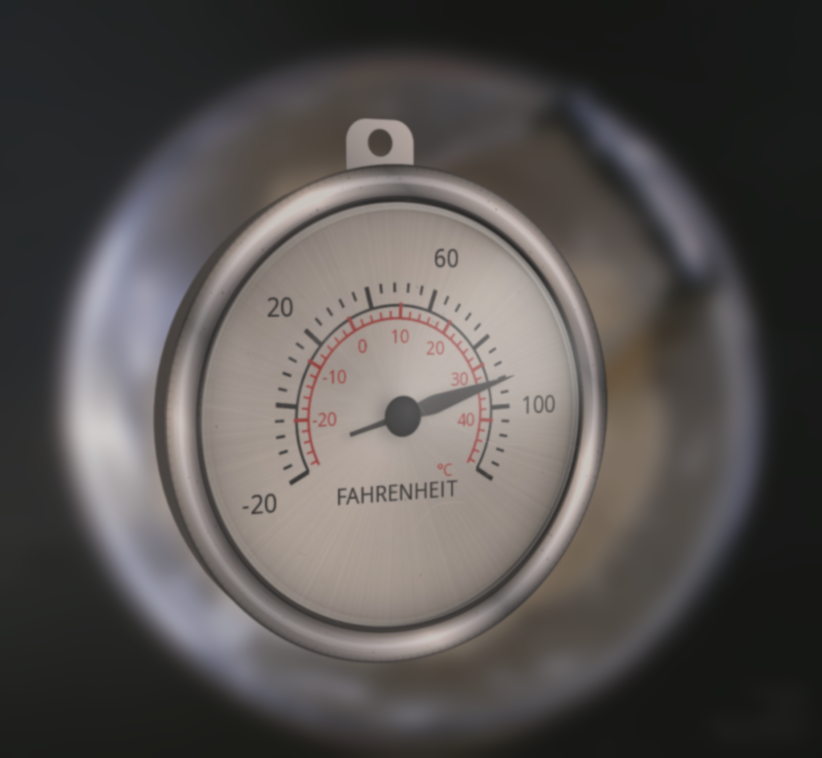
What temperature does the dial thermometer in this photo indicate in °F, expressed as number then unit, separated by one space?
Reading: 92 °F
